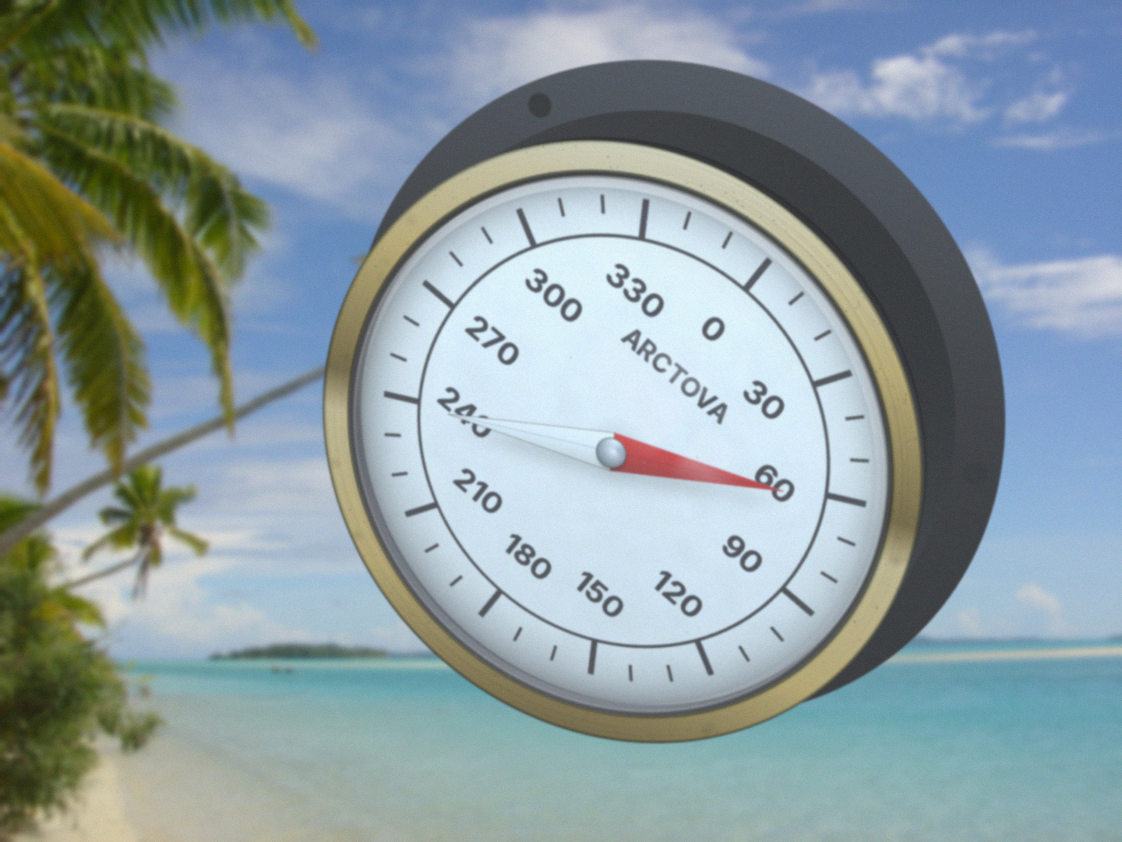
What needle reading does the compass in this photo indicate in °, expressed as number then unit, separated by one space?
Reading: 60 °
